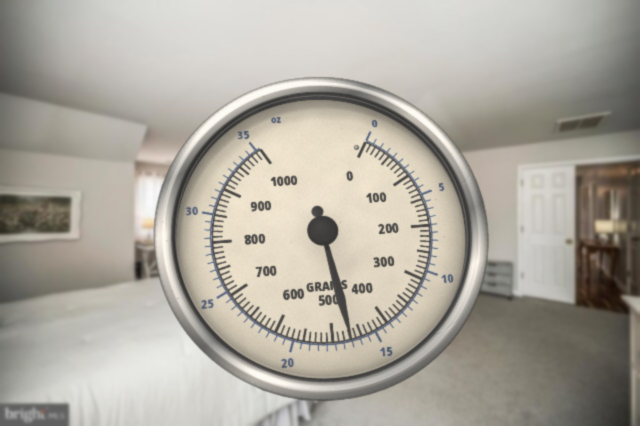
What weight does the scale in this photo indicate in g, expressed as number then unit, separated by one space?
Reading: 470 g
